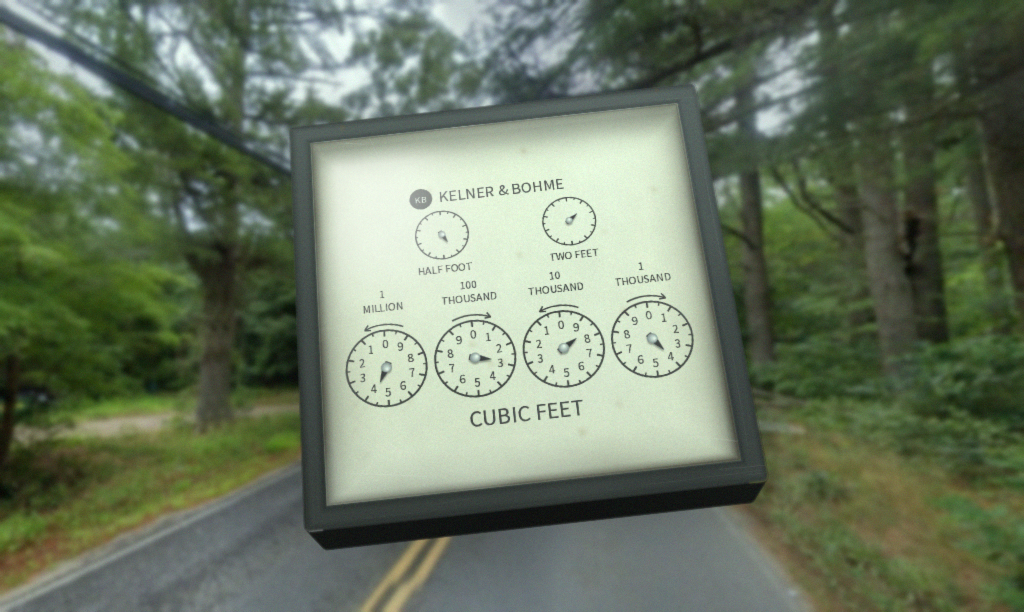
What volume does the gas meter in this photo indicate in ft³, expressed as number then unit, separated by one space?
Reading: 428400 ft³
